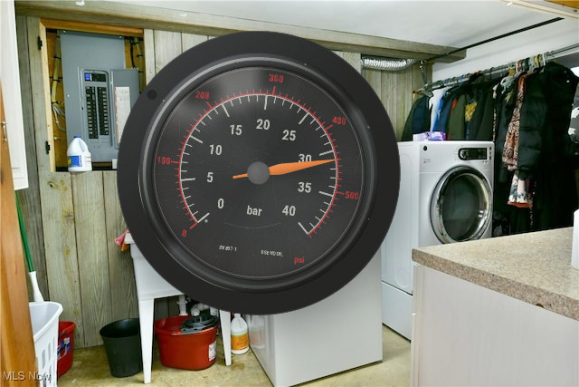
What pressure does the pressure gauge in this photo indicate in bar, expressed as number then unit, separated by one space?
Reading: 31 bar
